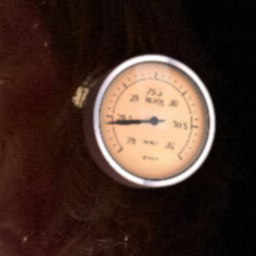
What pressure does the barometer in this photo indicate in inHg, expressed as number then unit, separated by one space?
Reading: 28.4 inHg
